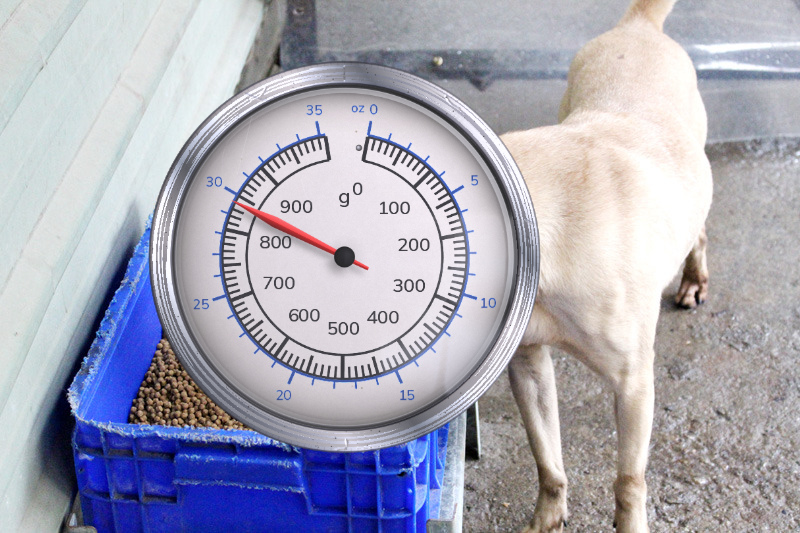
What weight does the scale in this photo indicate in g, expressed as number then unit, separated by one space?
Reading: 840 g
